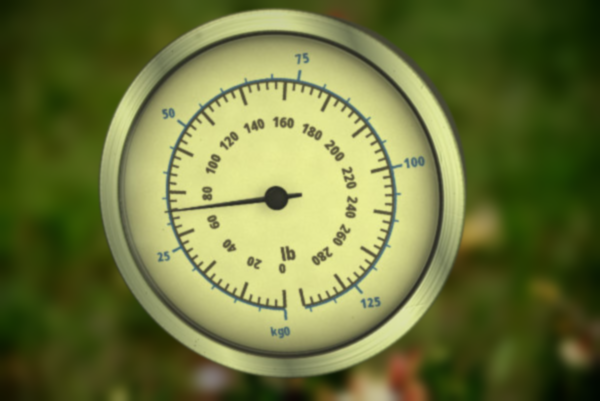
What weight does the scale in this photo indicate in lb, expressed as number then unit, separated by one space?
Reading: 72 lb
